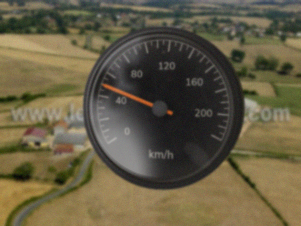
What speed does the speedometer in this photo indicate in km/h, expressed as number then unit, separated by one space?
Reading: 50 km/h
